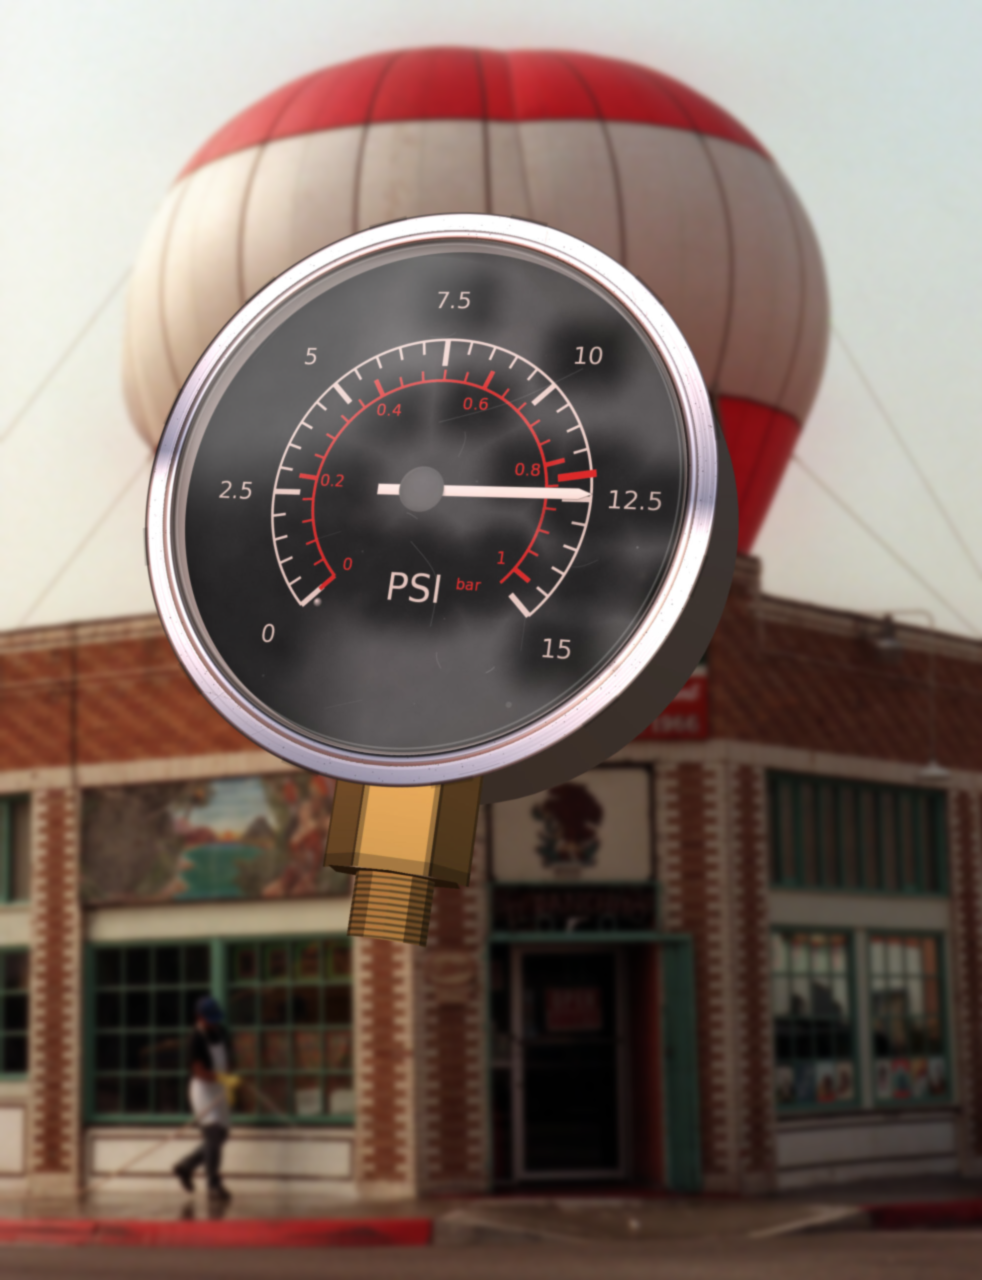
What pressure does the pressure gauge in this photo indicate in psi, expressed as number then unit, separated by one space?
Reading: 12.5 psi
